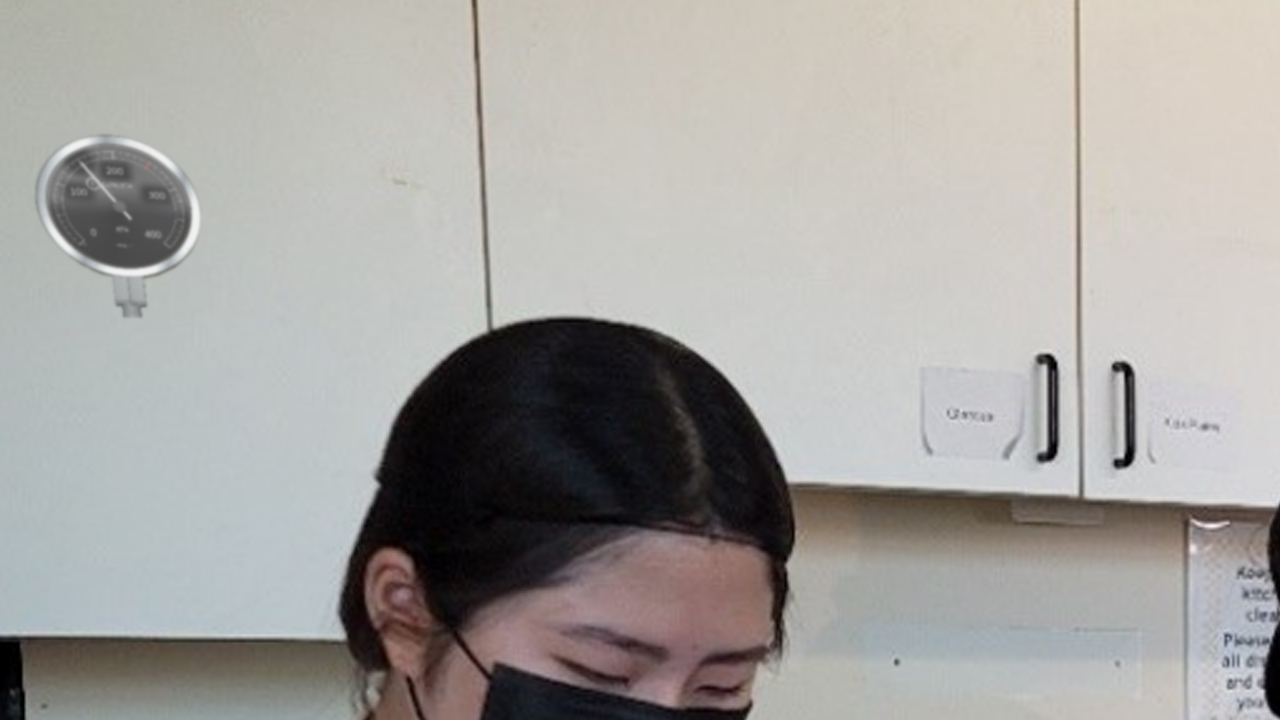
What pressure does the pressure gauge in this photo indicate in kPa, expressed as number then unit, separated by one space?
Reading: 150 kPa
